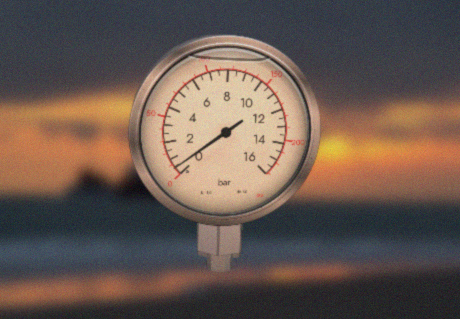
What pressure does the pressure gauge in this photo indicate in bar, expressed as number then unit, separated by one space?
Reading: 0.5 bar
